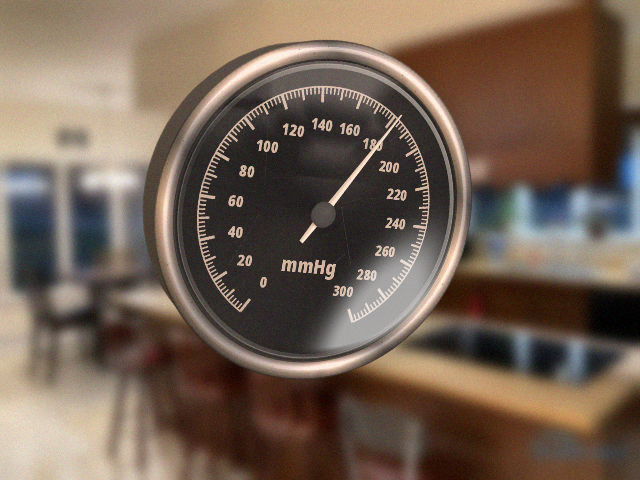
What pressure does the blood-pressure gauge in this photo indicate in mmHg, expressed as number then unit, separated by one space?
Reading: 180 mmHg
